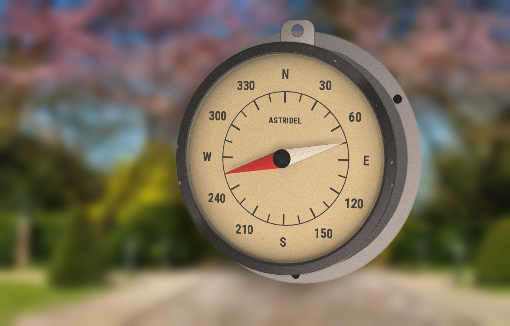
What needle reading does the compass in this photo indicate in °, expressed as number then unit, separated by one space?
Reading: 255 °
